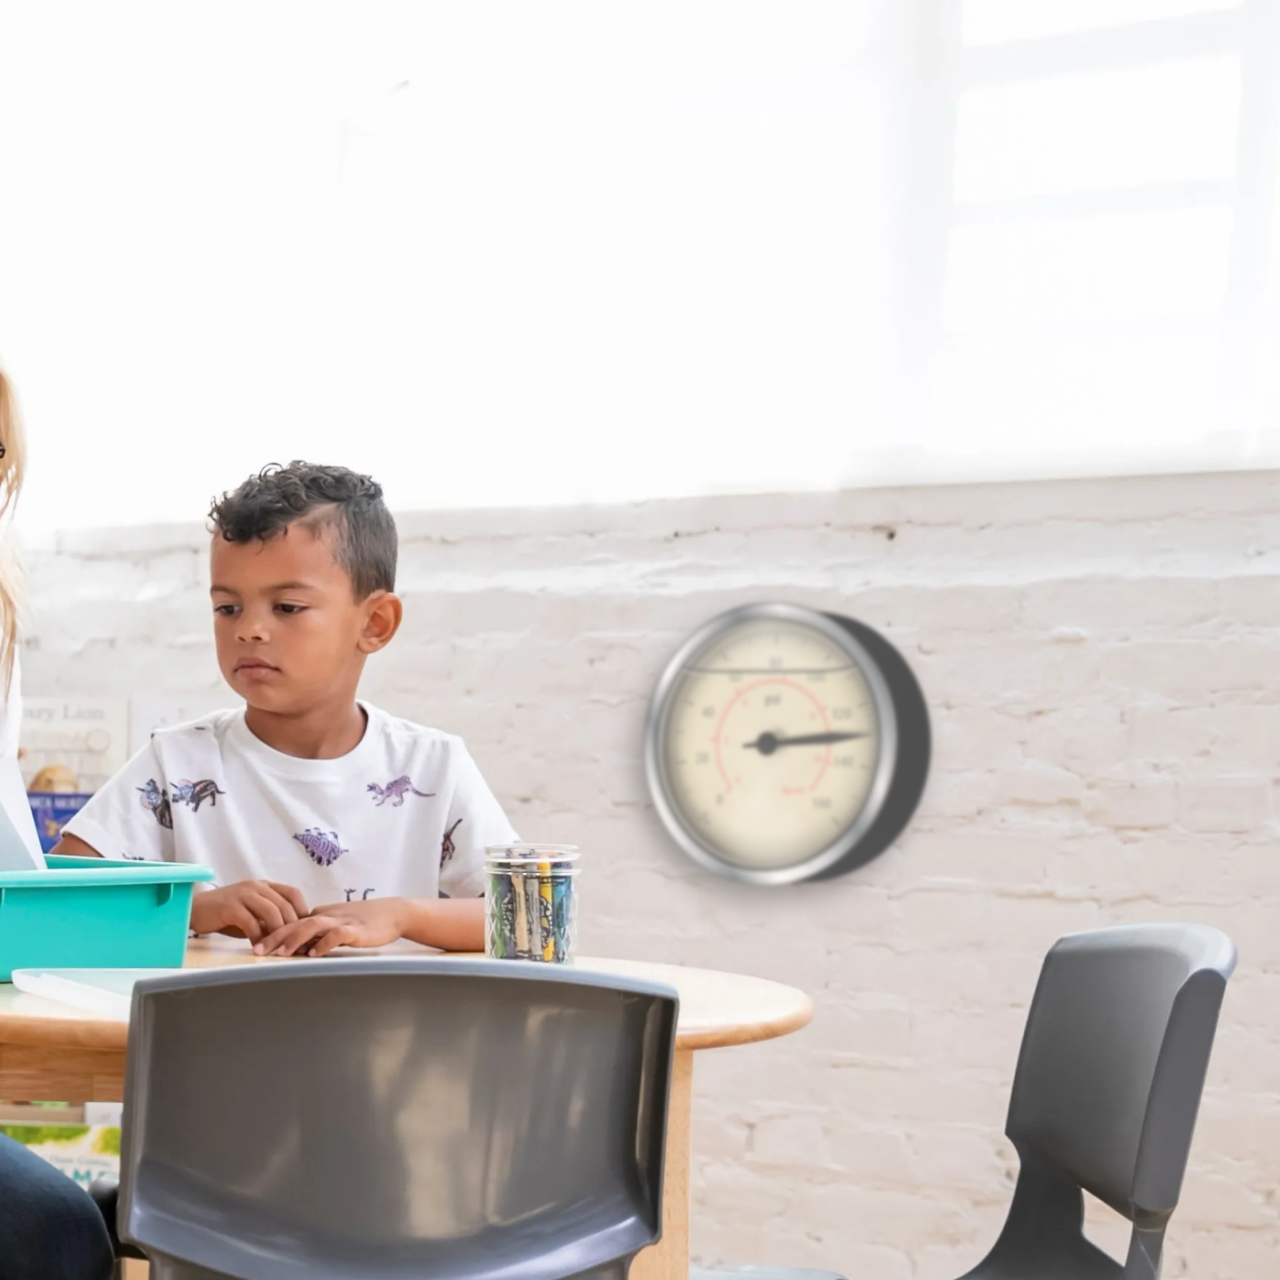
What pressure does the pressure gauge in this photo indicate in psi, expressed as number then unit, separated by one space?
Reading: 130 psi
